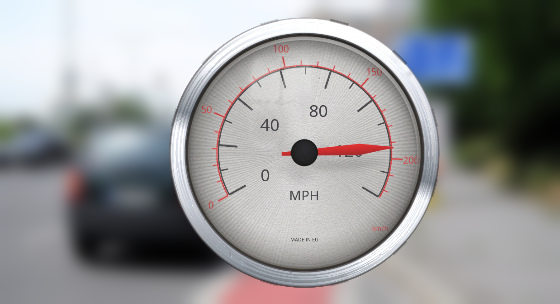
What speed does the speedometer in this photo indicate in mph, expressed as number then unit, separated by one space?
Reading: 120 mph
